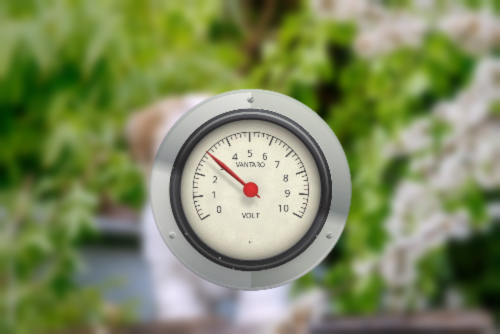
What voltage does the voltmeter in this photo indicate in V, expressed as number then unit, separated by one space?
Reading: 3 V
